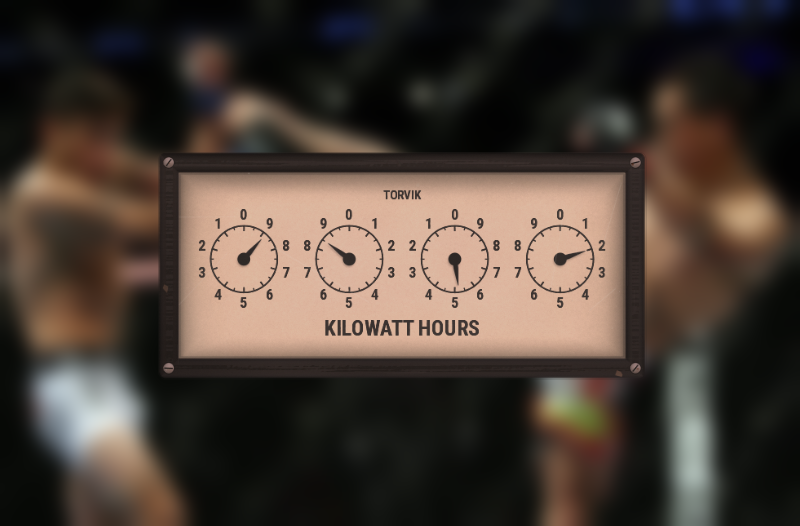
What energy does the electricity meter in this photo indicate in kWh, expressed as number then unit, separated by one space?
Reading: 8852 kWh
